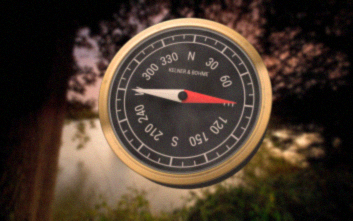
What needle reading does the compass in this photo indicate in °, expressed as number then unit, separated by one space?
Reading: 90 °
